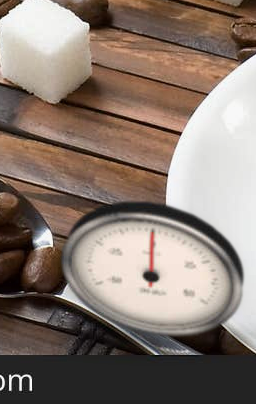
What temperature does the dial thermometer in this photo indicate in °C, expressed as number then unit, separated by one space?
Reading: 0 °C
